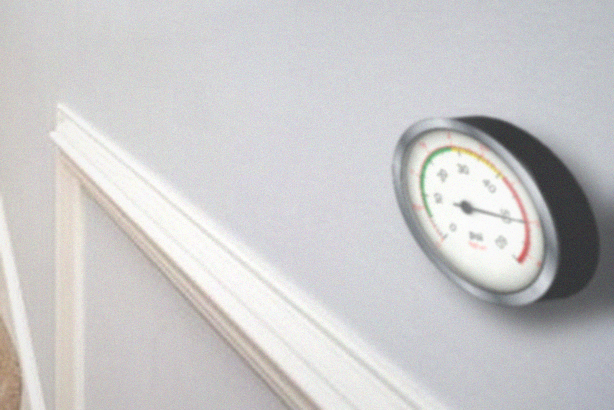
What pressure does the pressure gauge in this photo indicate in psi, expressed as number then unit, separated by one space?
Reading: 50 psi
